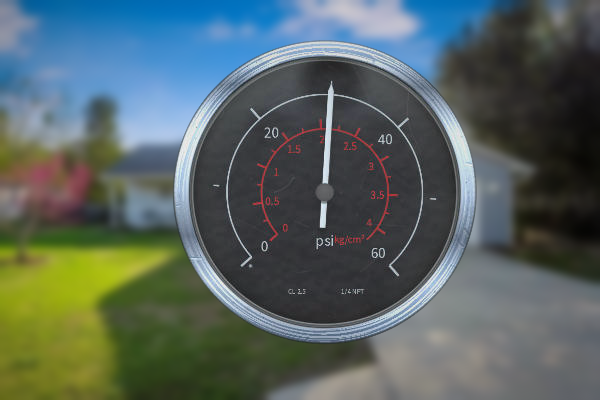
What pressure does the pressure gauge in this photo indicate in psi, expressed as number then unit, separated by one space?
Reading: 30 psi
